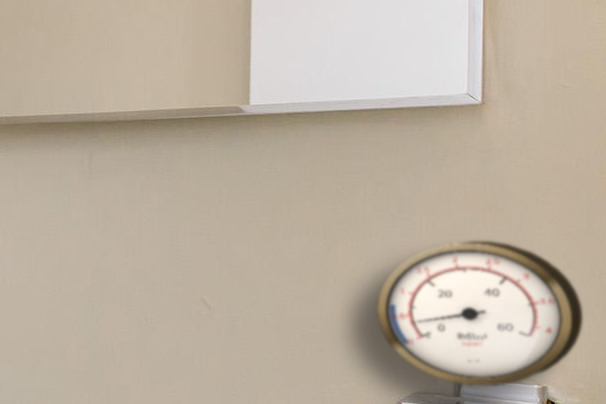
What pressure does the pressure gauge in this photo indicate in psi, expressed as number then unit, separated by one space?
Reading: 5 psi
